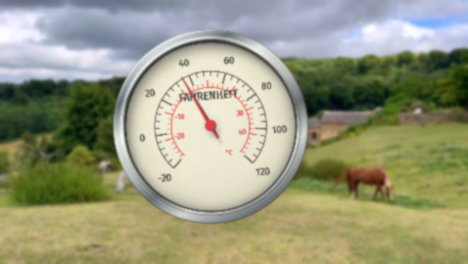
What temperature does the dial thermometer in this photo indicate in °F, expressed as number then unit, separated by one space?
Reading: 36 °F
